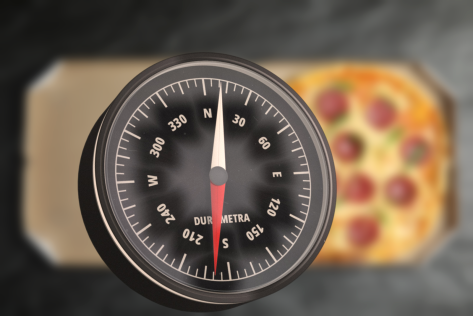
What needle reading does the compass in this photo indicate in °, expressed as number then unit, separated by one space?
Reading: 190 °
